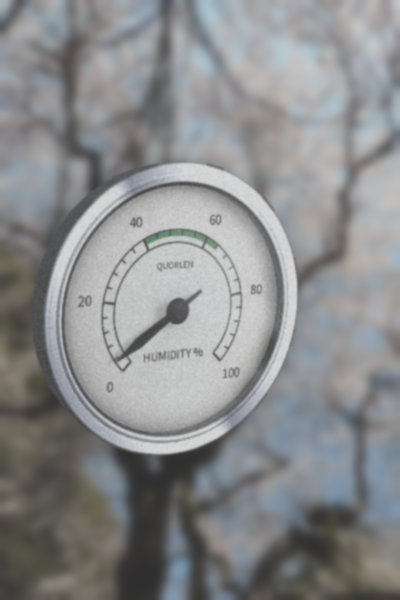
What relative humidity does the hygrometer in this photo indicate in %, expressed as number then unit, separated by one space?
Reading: 4 %
